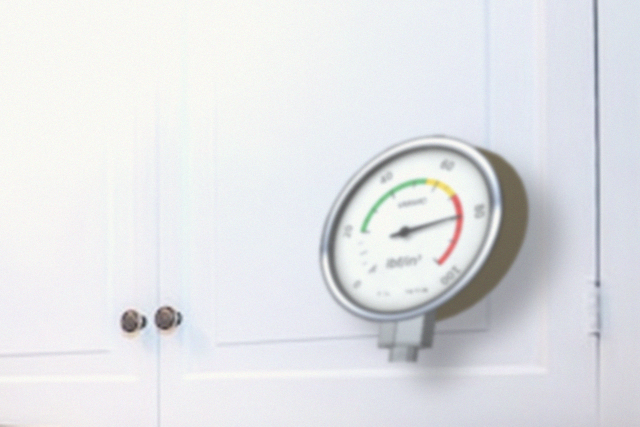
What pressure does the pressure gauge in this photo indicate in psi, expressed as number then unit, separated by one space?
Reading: 80 psi
